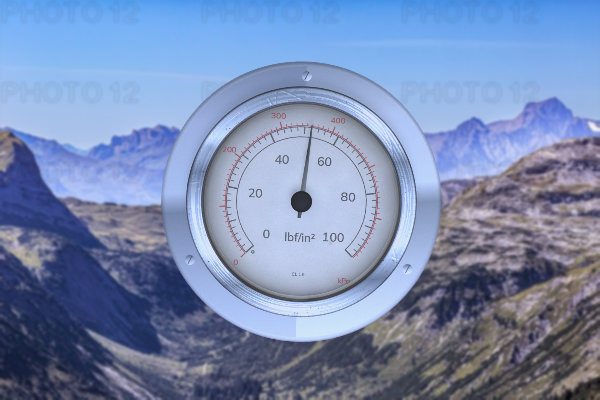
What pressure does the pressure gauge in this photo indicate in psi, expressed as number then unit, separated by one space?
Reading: 52 psi
